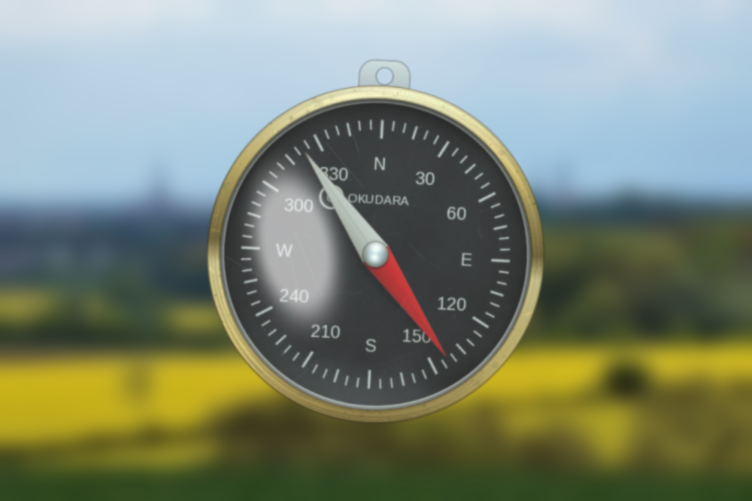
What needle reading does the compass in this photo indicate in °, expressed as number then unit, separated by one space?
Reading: 142.5 °
